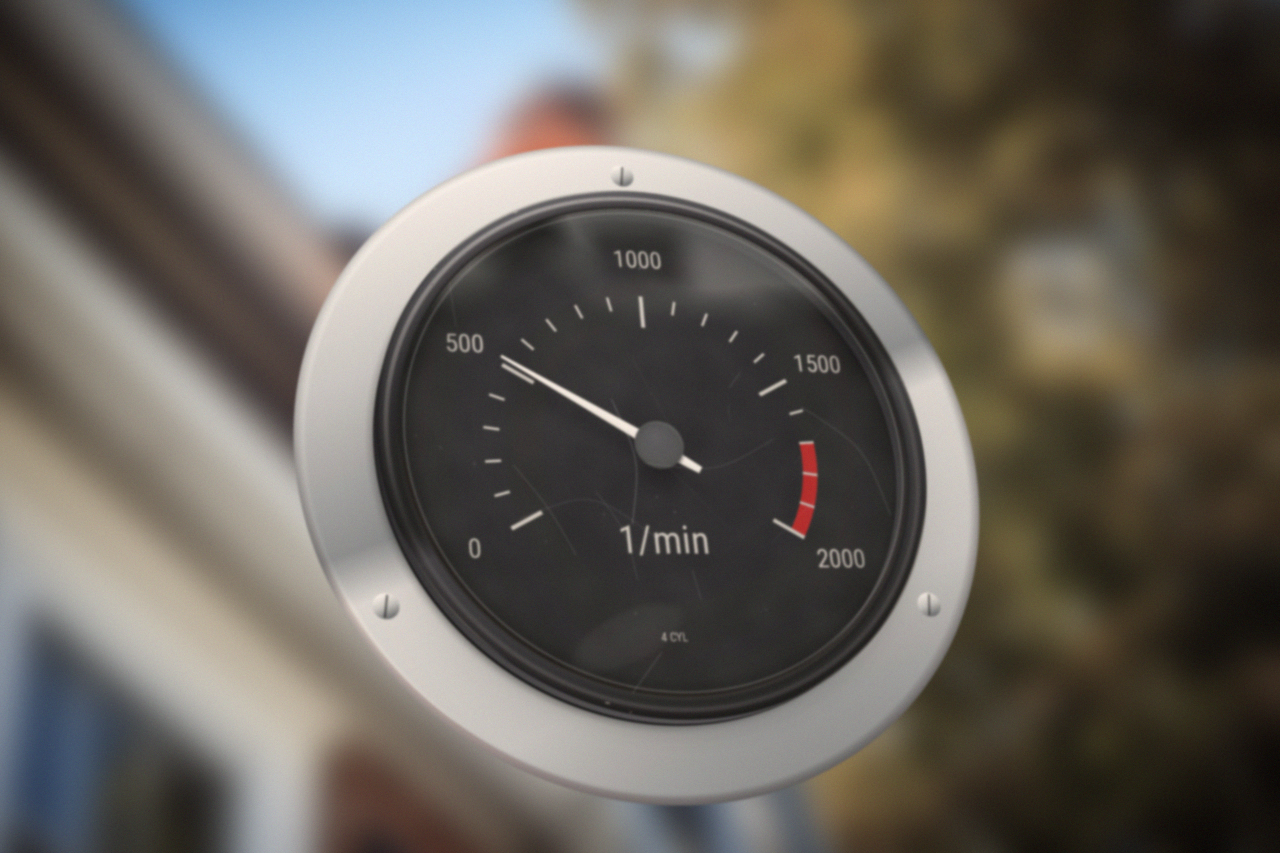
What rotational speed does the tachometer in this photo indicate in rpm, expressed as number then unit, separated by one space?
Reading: 500 rpm
